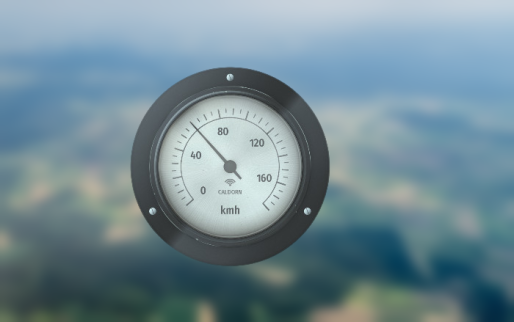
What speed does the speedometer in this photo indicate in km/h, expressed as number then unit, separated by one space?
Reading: 60 km/h
